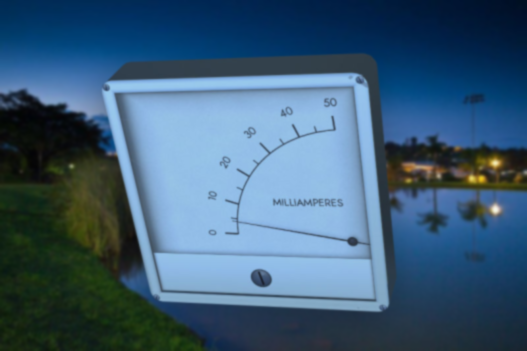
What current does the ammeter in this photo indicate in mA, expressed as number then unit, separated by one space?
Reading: 5 mA
